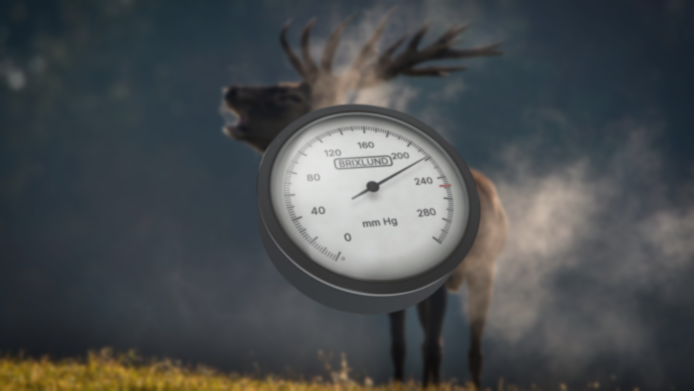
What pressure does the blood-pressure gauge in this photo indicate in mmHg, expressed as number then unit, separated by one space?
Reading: 220 mmHg
